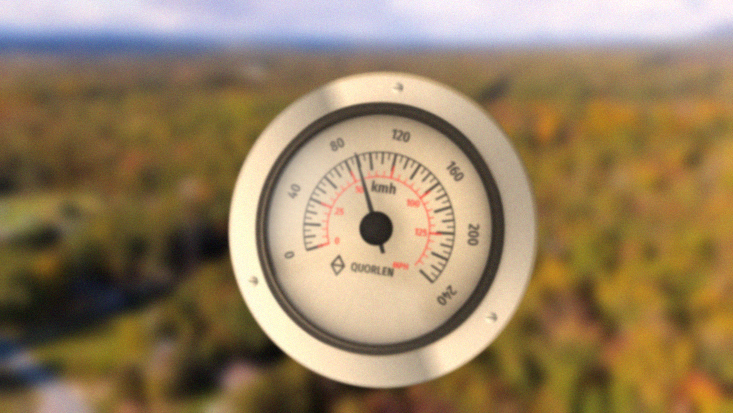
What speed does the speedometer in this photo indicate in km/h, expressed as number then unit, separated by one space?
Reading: 90 km/h
